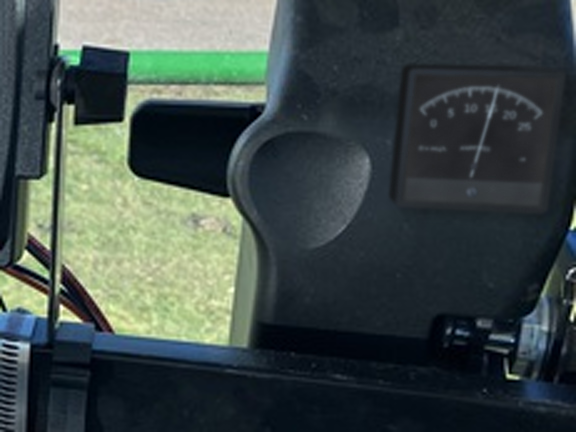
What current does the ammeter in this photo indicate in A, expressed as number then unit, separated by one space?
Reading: 15 A
